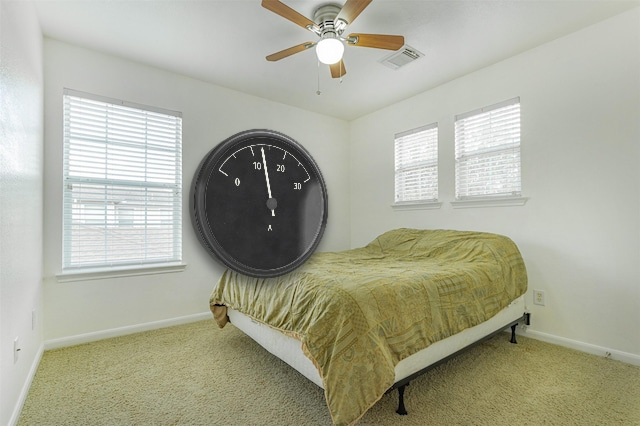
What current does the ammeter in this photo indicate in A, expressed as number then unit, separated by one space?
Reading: 12.5 A
